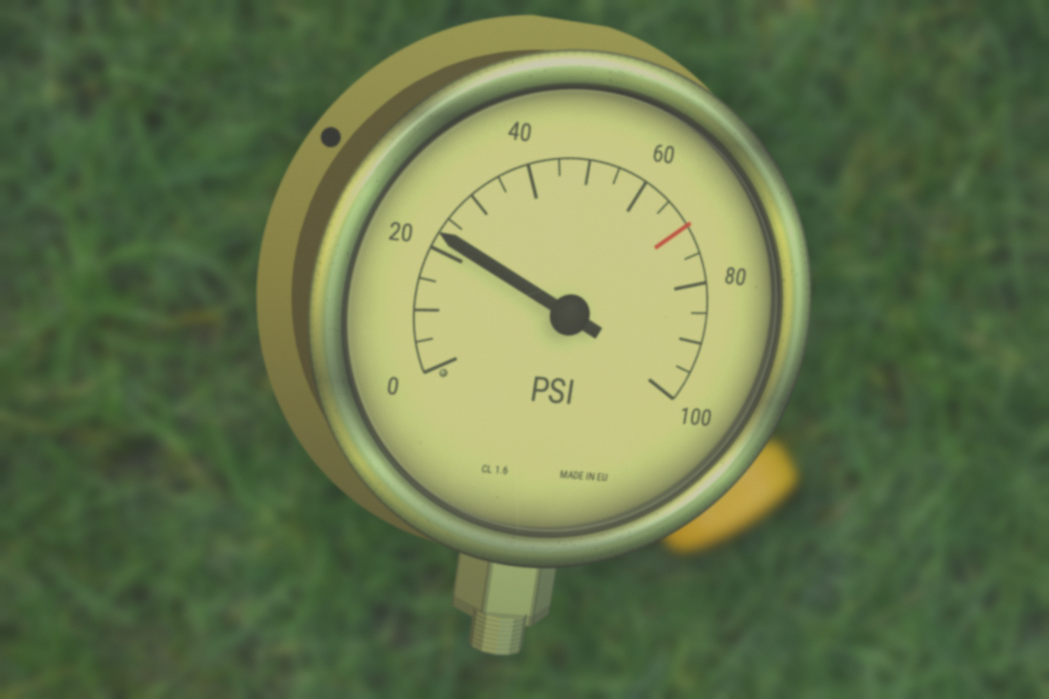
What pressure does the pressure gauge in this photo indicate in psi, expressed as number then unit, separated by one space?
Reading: 22.5 psi
